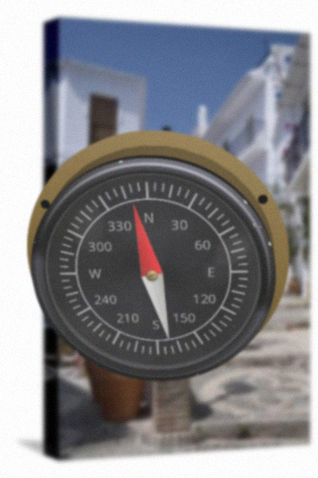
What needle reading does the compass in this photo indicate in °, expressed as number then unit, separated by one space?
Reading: 350 °
